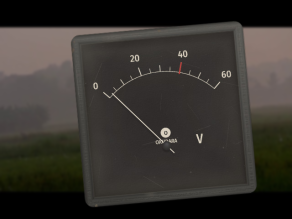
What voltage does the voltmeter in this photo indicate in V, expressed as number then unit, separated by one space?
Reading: 2.5 V
